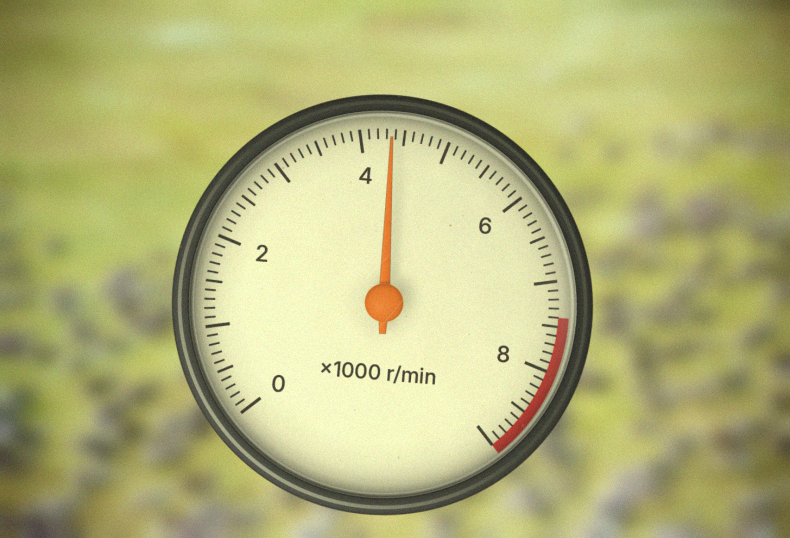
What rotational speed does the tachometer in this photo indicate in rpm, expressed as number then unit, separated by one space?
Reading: 4350 rpm
